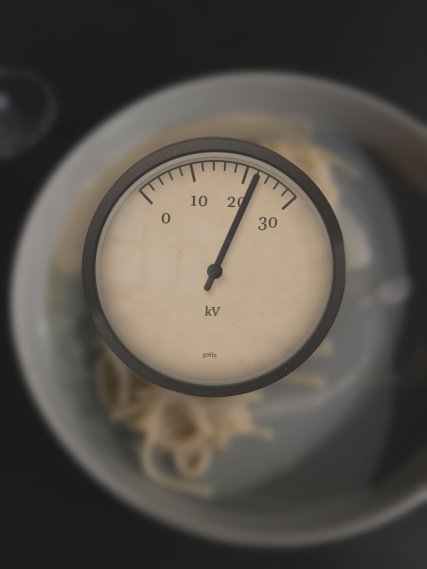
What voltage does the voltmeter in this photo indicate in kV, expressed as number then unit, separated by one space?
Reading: 22 kV
